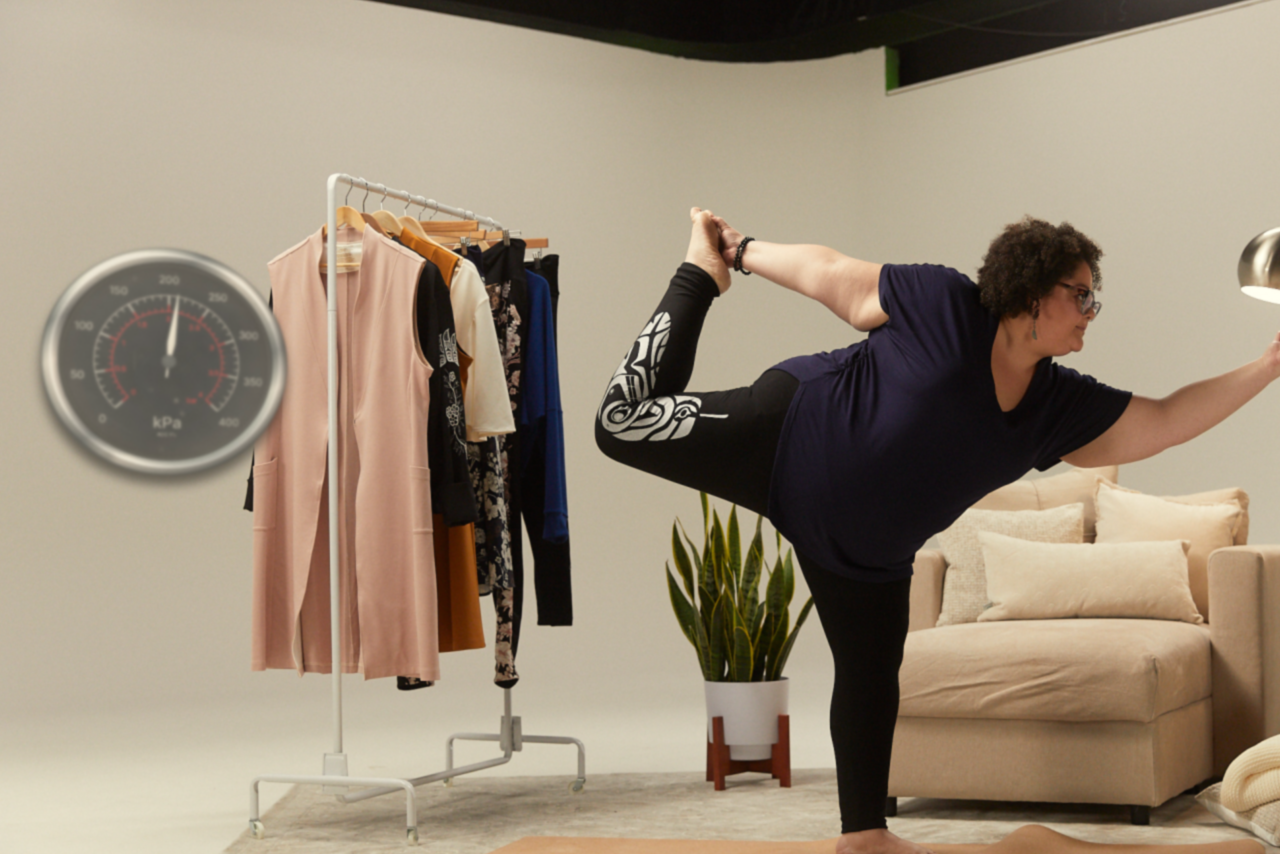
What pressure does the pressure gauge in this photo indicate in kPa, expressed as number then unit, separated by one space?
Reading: 210 kPa
